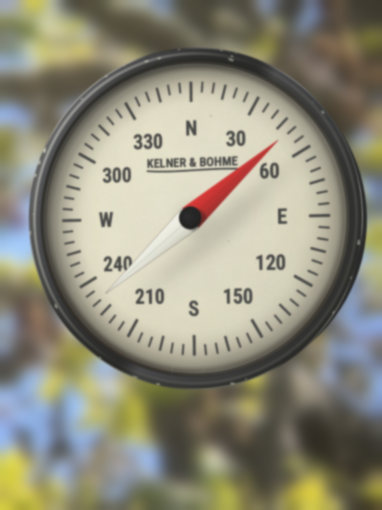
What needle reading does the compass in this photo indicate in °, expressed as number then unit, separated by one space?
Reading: 50 °
